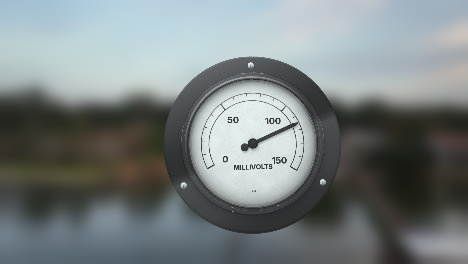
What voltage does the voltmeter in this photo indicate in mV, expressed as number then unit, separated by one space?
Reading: 115 mV
